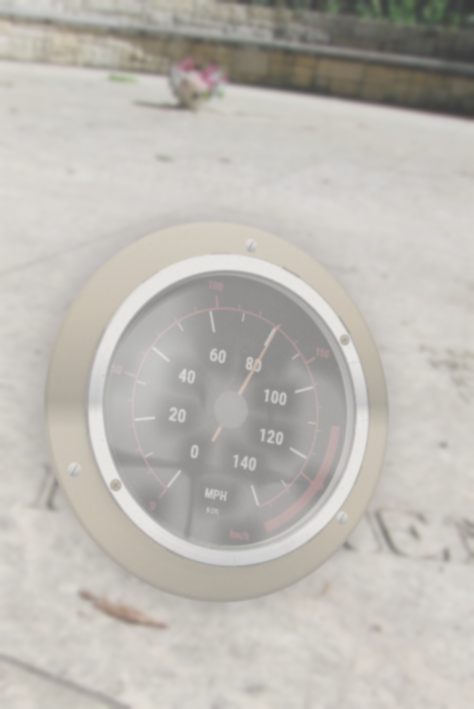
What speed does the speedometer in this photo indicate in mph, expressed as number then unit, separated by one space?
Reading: 80 mph
